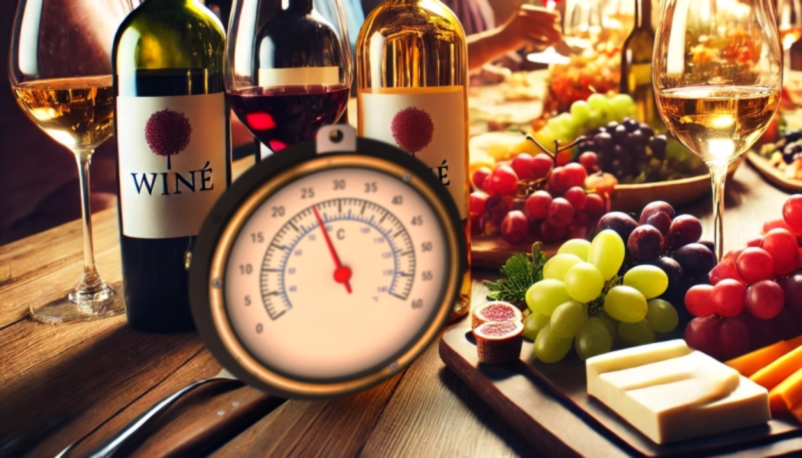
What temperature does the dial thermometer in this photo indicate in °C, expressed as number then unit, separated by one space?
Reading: 25 °C
